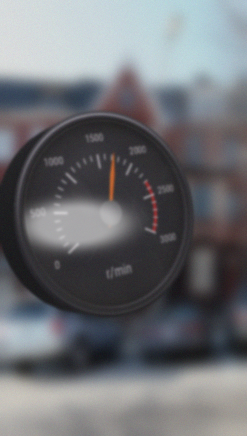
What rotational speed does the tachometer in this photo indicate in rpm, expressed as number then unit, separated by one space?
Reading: 1700 rpm
